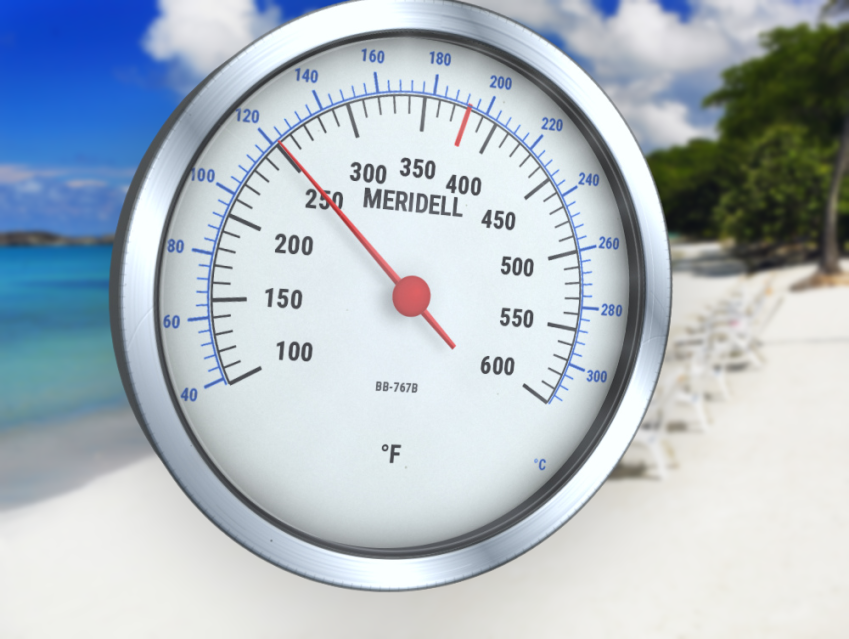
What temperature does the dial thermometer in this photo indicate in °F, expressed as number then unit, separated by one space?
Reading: 250 °F
